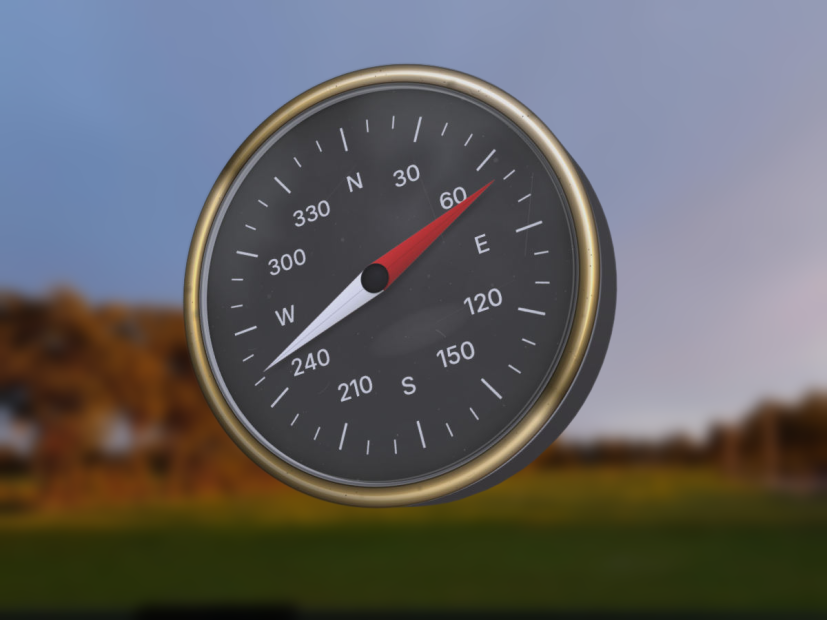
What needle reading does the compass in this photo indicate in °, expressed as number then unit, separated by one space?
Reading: 70 °
